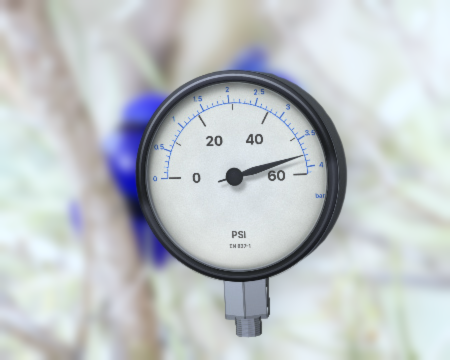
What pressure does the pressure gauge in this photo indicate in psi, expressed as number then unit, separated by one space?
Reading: 55 psi
